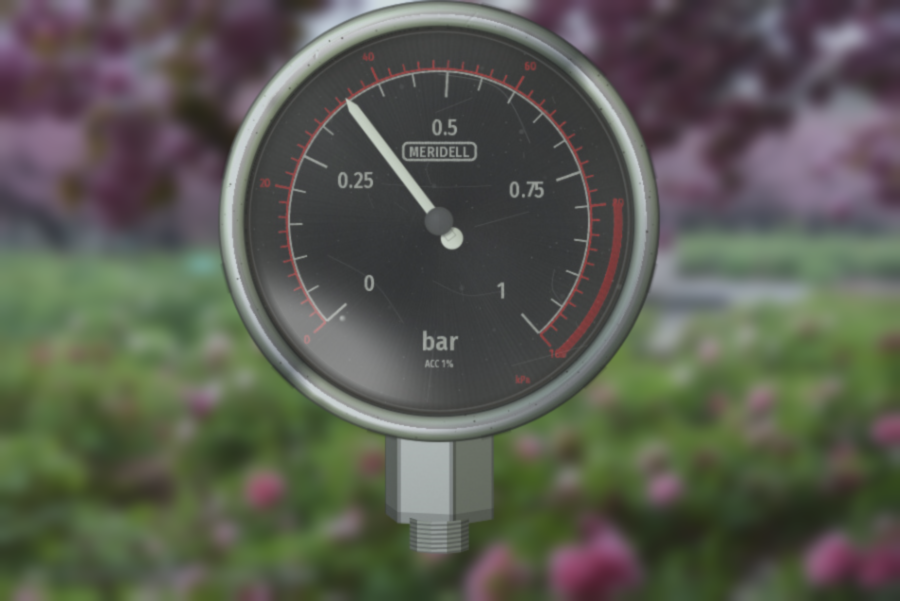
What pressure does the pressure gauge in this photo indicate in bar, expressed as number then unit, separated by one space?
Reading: 0.35 bar
